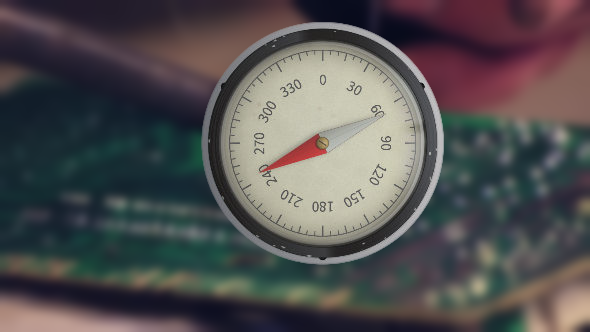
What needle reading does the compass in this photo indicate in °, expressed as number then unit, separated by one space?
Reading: 245 °
